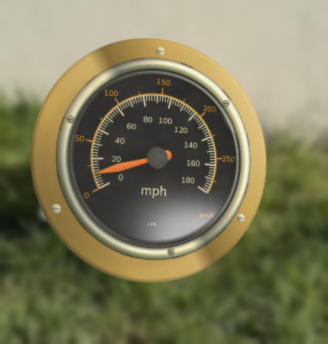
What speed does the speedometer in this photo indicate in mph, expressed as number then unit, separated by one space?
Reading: 10 mph
